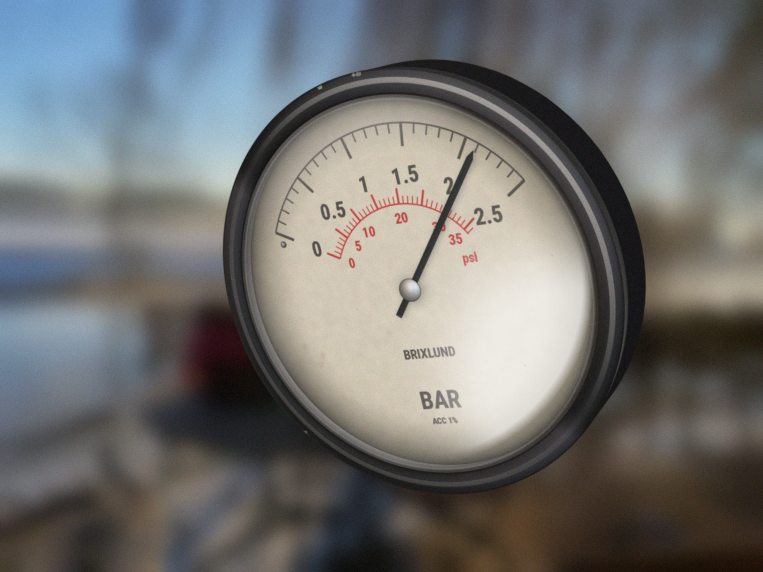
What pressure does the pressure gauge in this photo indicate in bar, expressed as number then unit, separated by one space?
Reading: 2.1 bar
